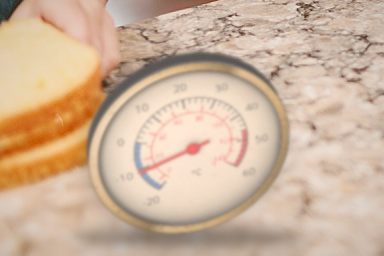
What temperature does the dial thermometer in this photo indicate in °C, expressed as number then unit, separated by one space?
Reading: -10 °C
